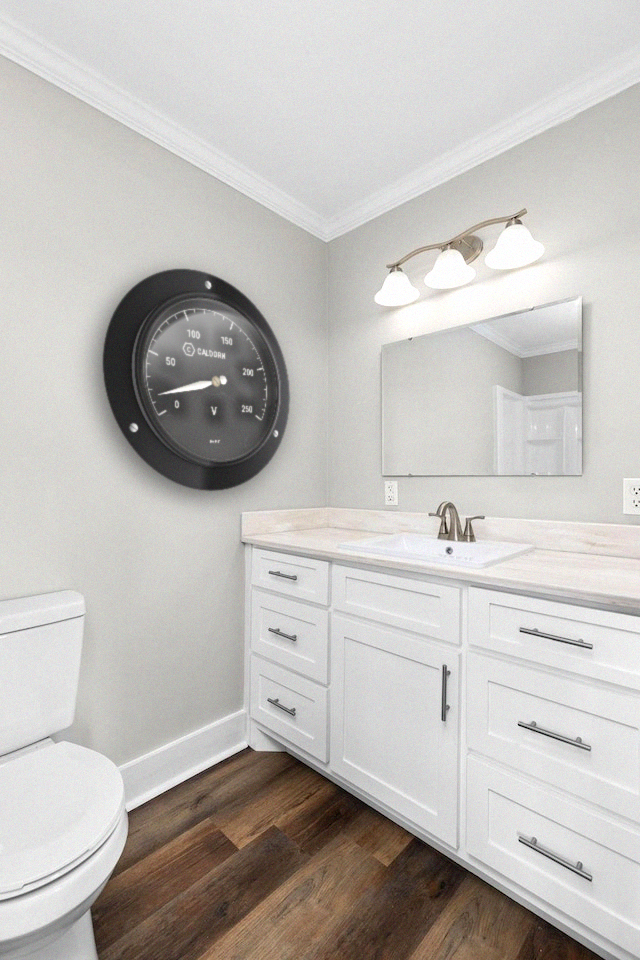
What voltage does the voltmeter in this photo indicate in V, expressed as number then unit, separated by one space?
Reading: 15 V
